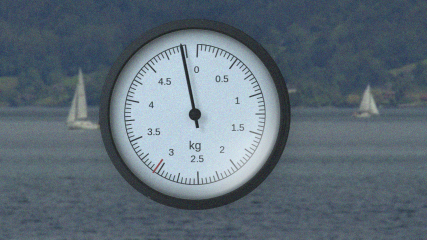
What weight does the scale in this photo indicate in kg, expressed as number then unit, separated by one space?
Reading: 4.95 kg
